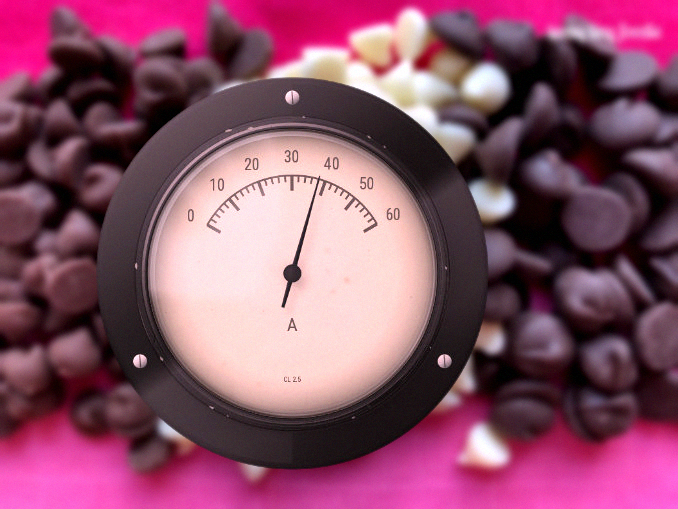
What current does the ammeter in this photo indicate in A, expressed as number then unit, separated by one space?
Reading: 38 A
